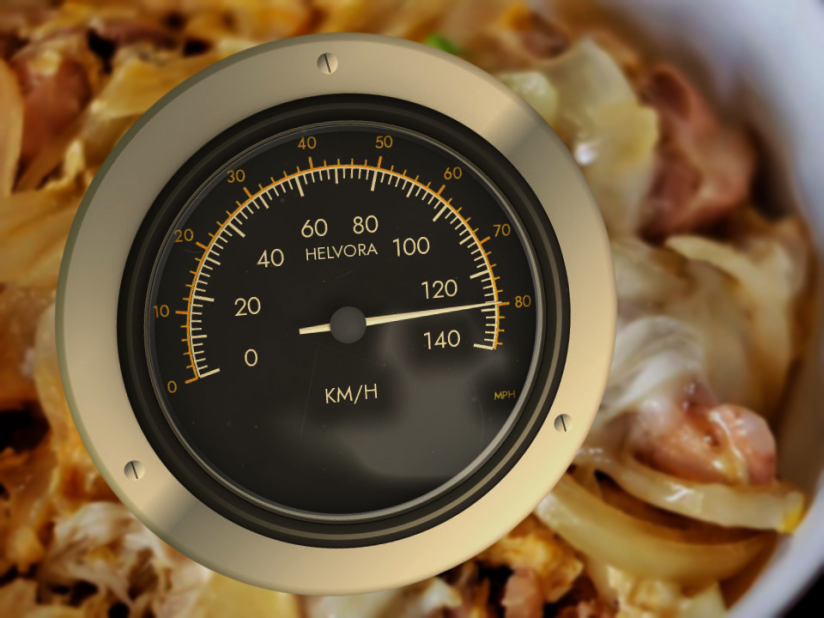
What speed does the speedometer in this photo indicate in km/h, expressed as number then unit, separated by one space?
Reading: 128 km/h
